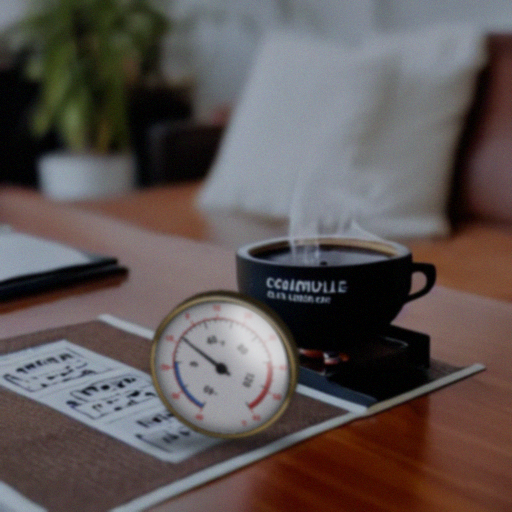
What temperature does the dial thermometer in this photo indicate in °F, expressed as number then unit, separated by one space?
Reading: 20 °F
